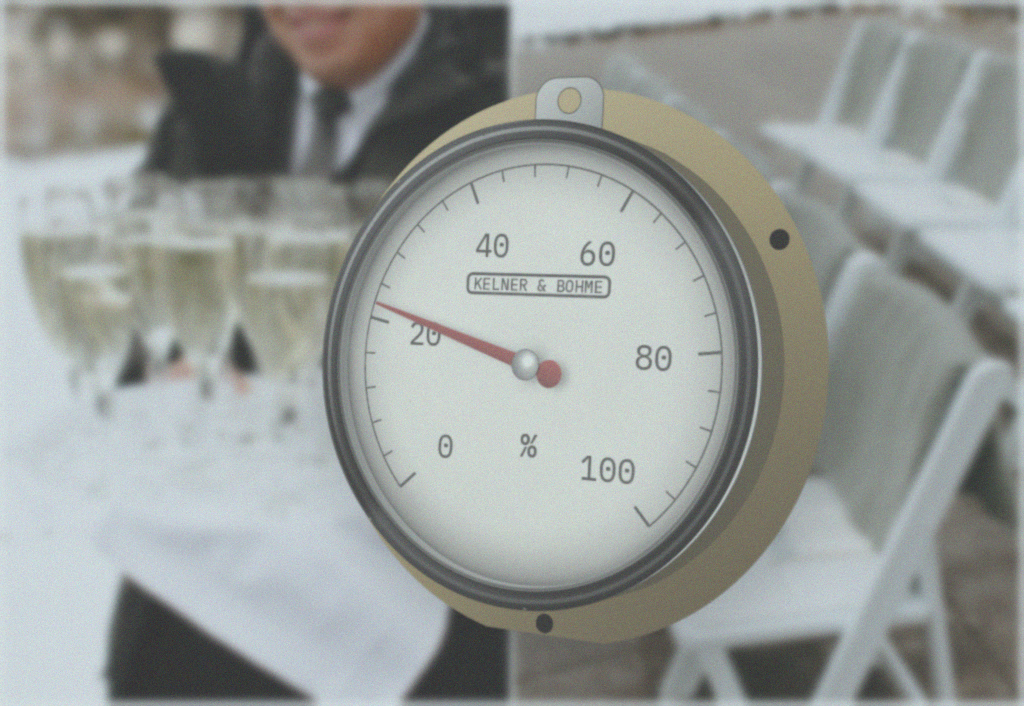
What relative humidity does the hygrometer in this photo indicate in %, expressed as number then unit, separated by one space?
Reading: 22 %
